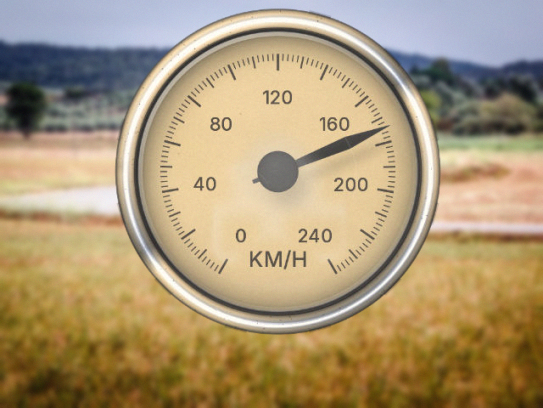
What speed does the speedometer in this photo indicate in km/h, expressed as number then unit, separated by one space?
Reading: 174 km/h
